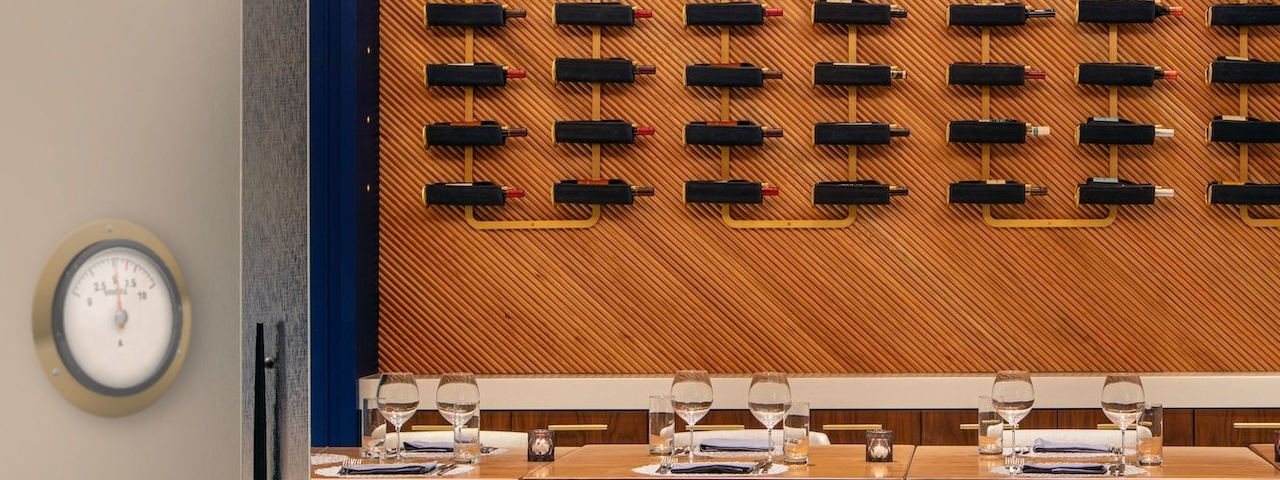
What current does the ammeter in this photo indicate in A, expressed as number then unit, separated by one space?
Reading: 5 A
